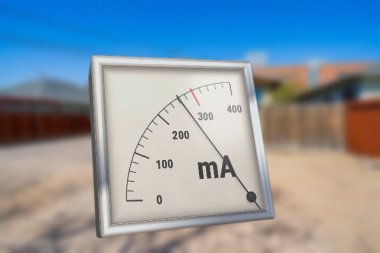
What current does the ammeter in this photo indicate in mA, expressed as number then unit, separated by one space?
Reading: 260 mA
